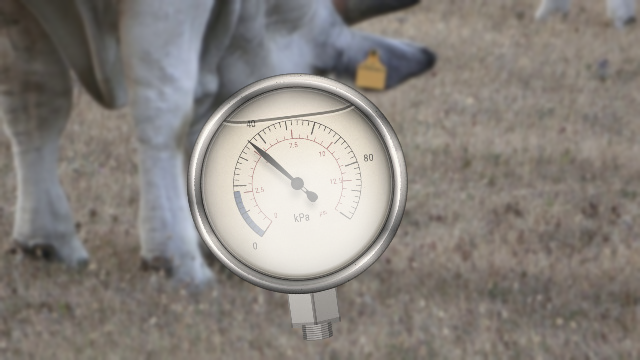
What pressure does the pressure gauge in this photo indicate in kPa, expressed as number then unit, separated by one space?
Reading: 36 kPa
